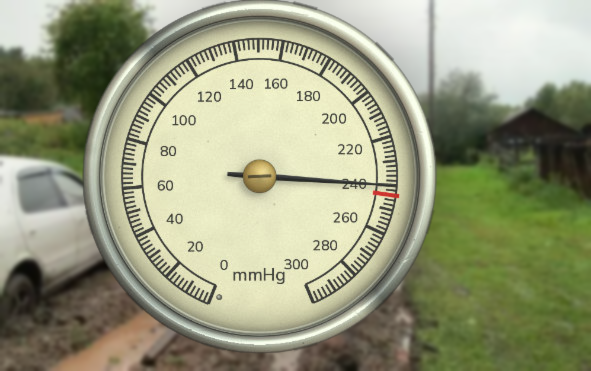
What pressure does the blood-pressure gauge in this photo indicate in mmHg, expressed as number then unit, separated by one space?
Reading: 240 mmHg
